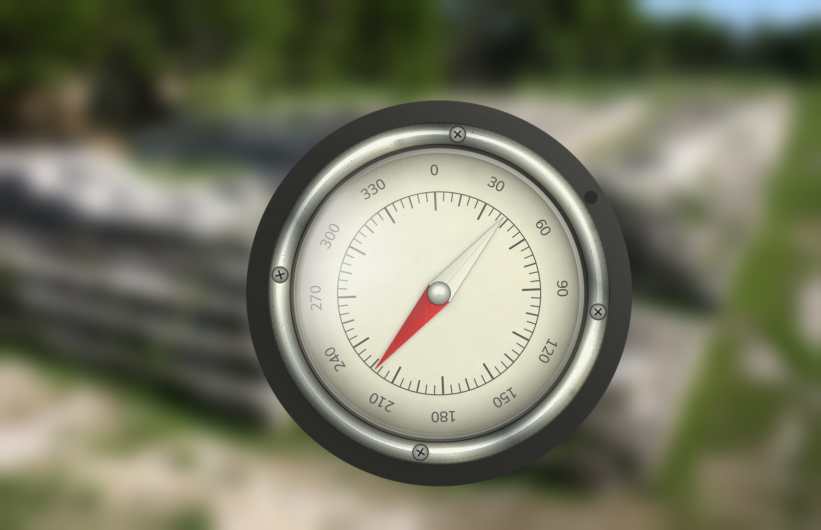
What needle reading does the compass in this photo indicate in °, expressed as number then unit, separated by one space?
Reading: 222.5 °
